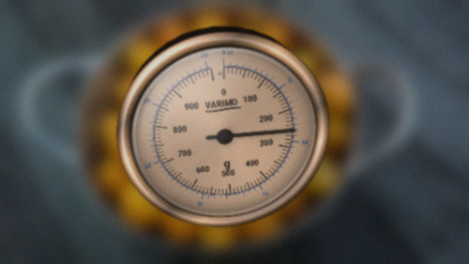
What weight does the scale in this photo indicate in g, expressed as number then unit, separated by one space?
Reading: 250 g
